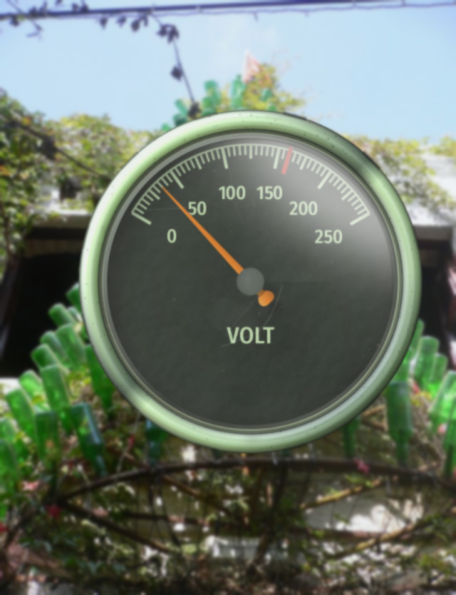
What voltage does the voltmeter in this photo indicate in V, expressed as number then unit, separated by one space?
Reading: 35 V
